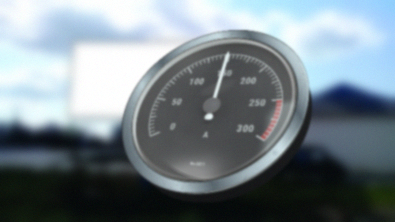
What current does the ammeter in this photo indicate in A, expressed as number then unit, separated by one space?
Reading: 150 A
